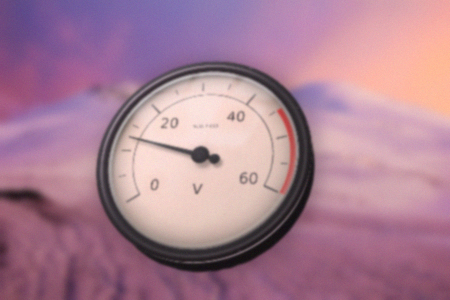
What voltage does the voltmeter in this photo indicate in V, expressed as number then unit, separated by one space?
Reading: 12.5 V
